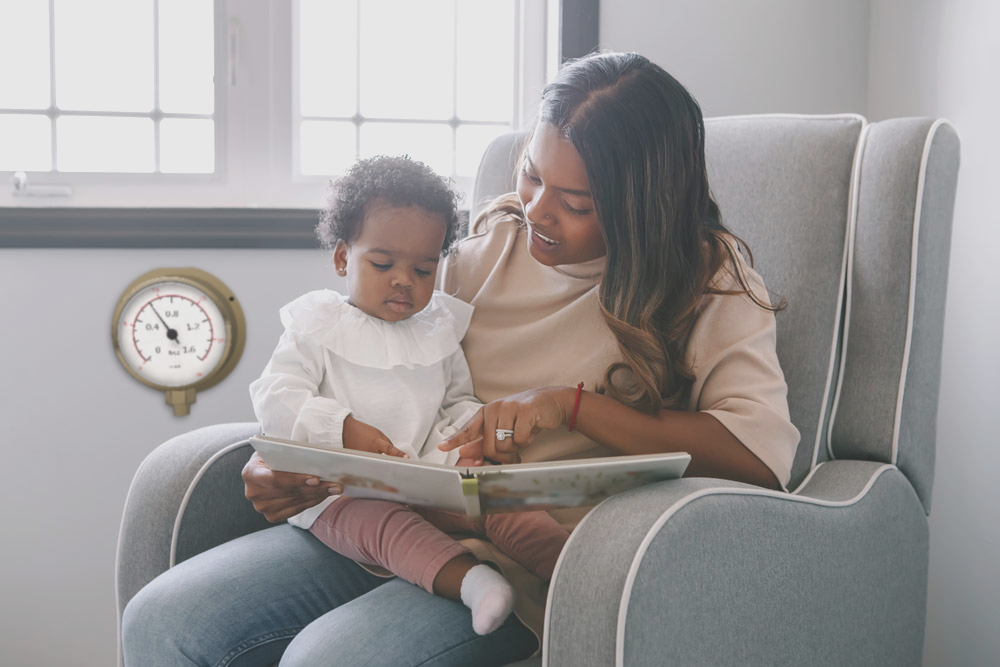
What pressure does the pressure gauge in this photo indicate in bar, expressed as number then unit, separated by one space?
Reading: 0.6 bar
